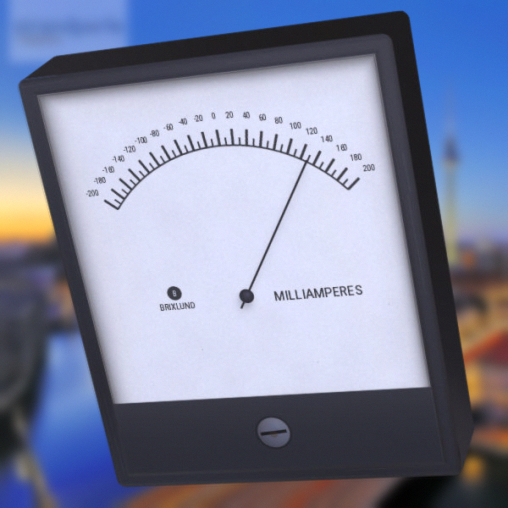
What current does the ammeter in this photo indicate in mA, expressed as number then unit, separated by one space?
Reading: 130 mA
